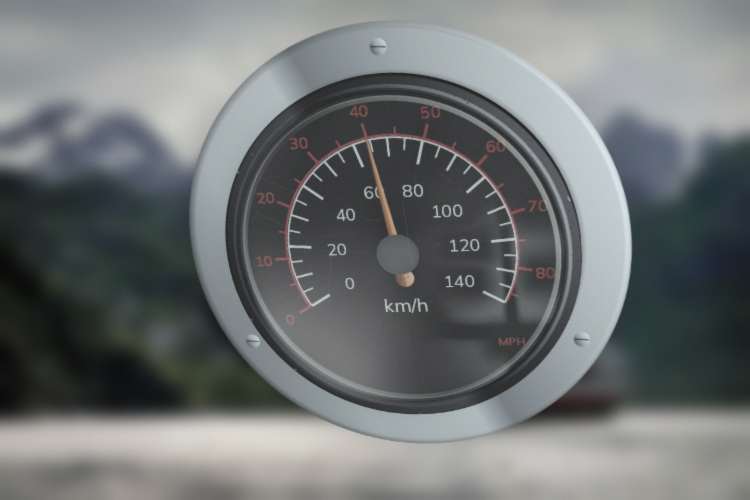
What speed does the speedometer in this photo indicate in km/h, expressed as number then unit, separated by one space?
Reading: 65 km/h
